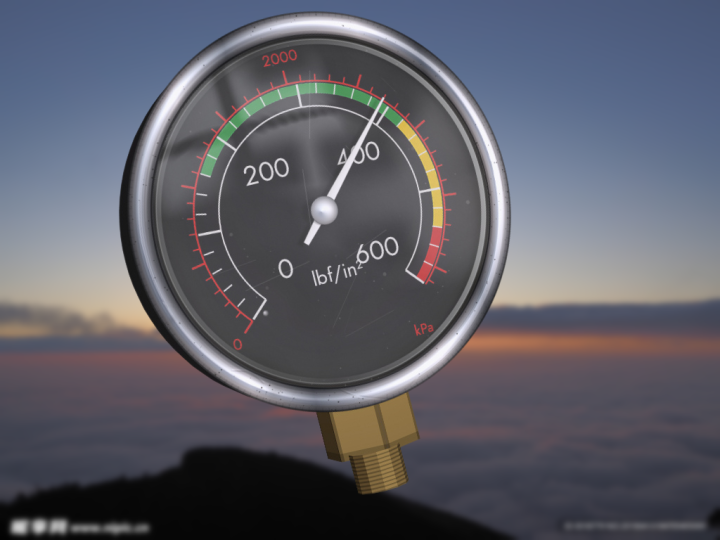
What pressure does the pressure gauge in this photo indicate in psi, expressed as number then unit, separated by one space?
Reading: 390 psi
